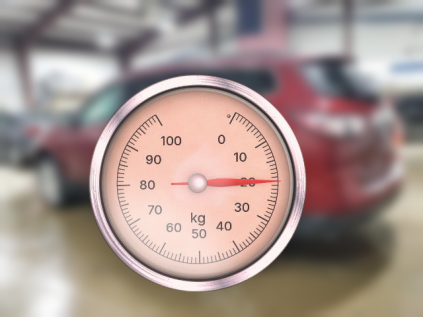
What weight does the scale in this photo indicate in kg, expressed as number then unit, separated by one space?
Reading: 20 kg
